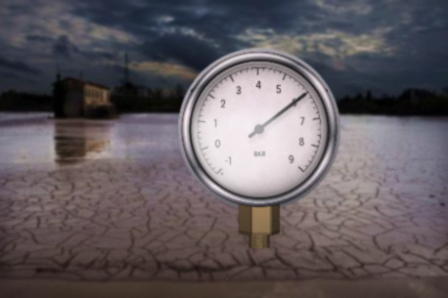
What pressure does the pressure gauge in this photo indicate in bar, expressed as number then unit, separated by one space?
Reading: 6 bar
